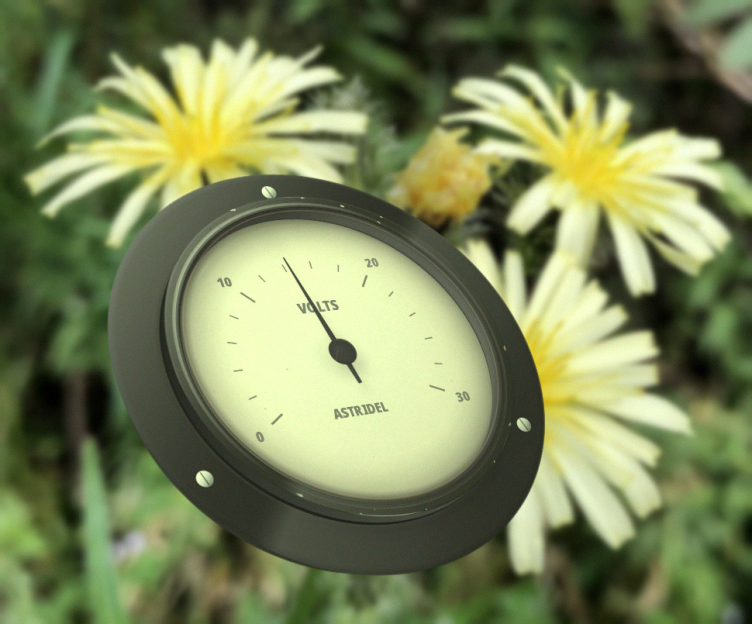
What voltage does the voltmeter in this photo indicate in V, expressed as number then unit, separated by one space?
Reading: 14 V
